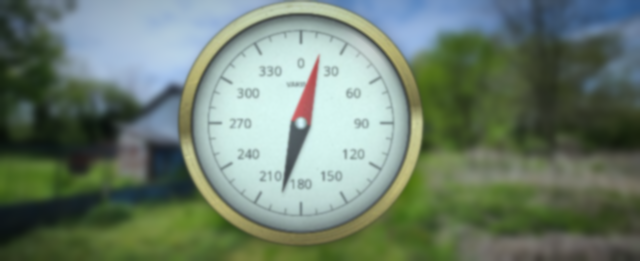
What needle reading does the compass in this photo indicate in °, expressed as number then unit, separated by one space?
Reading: 15 °
